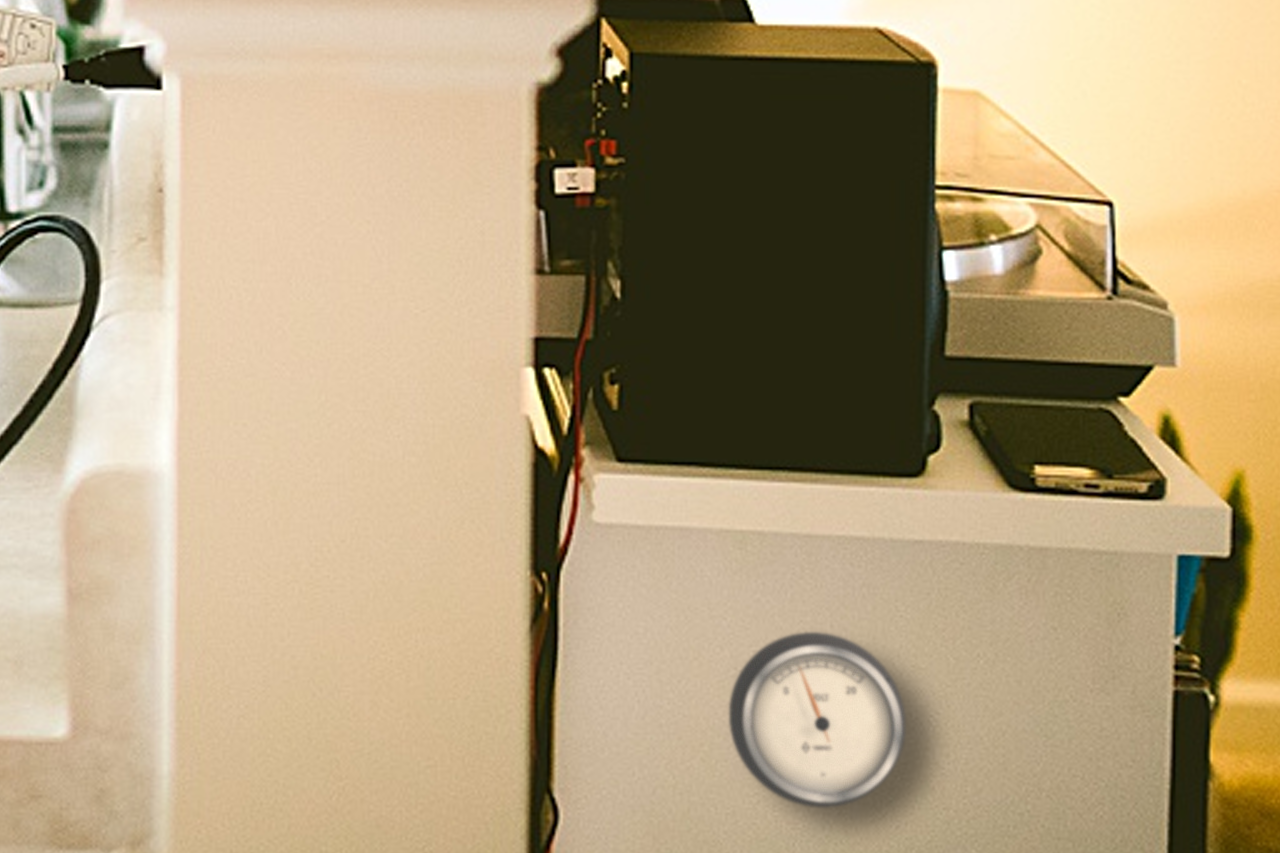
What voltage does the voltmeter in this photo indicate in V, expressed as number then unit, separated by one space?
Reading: 6 V
